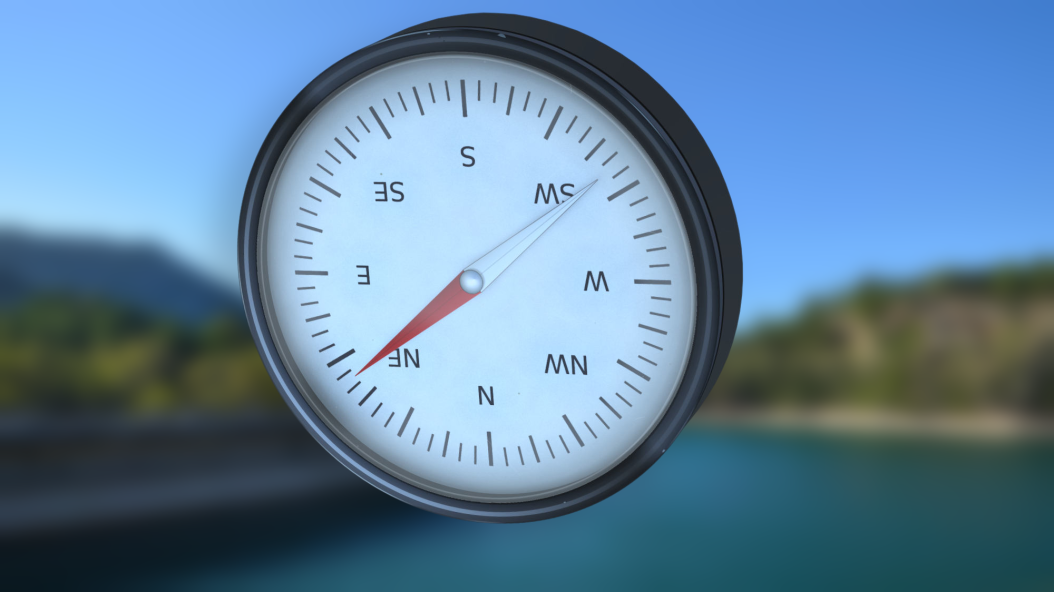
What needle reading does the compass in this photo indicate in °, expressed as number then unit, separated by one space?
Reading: 52.5 °
